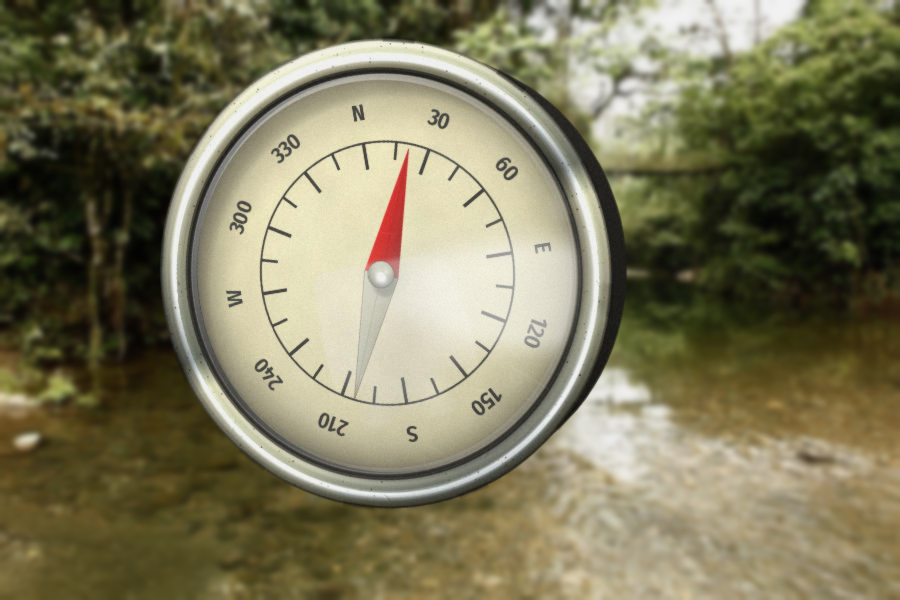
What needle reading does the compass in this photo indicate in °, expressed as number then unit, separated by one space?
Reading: 22.5 °
